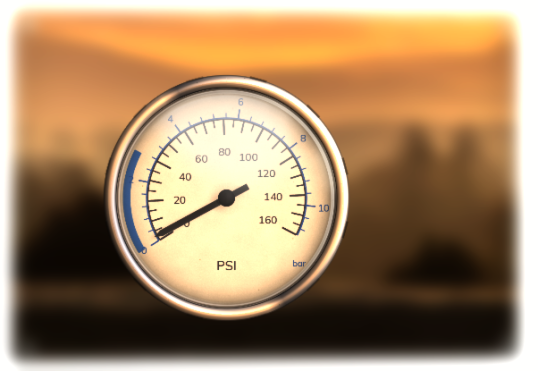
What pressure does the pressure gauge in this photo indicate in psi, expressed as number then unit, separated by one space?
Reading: 2.5 psi
